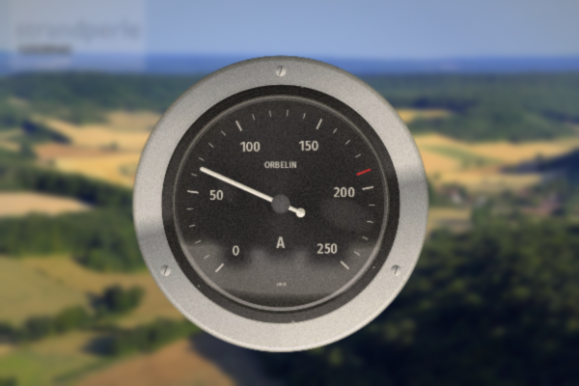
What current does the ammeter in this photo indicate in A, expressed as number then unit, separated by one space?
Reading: 65 A
